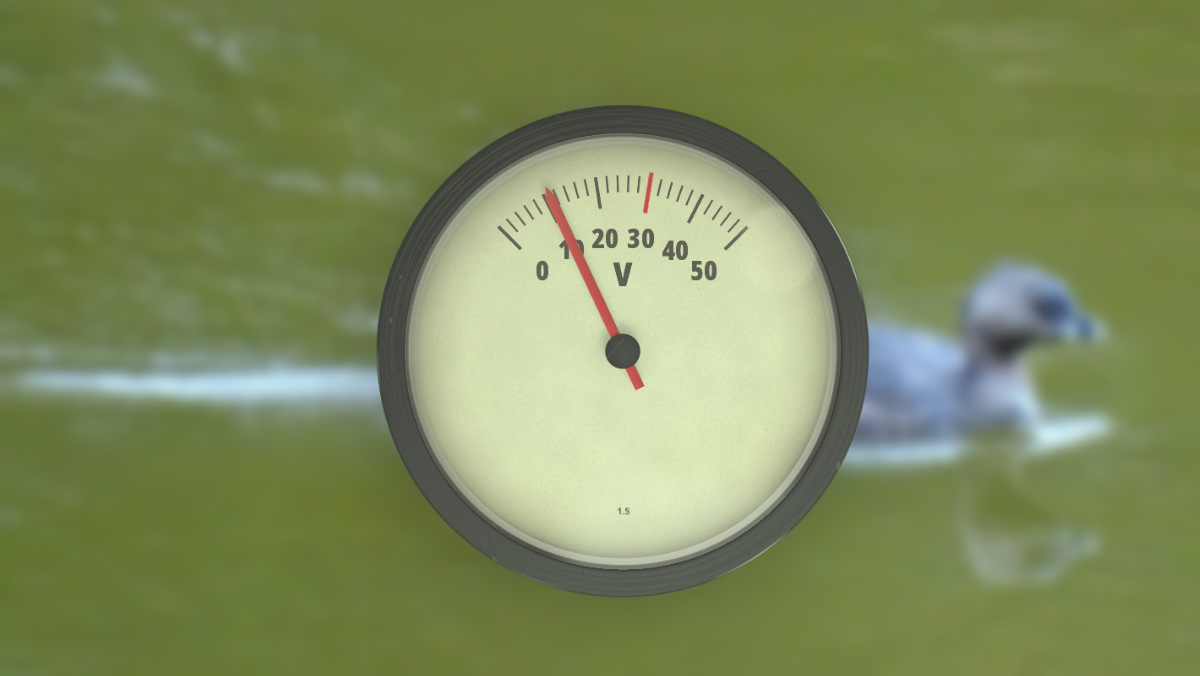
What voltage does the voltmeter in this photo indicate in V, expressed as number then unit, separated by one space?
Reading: 11 V
